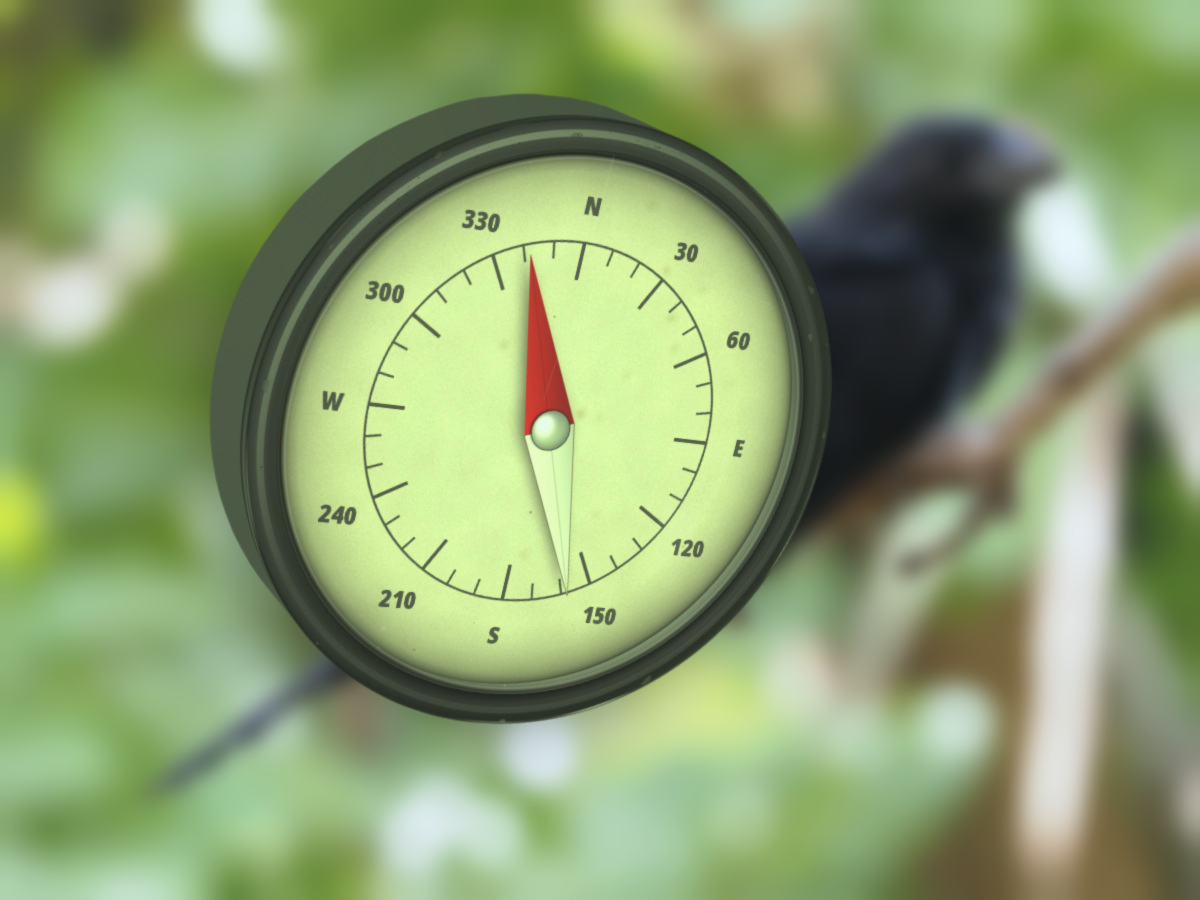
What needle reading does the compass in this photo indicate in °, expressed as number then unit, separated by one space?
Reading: 340 °
